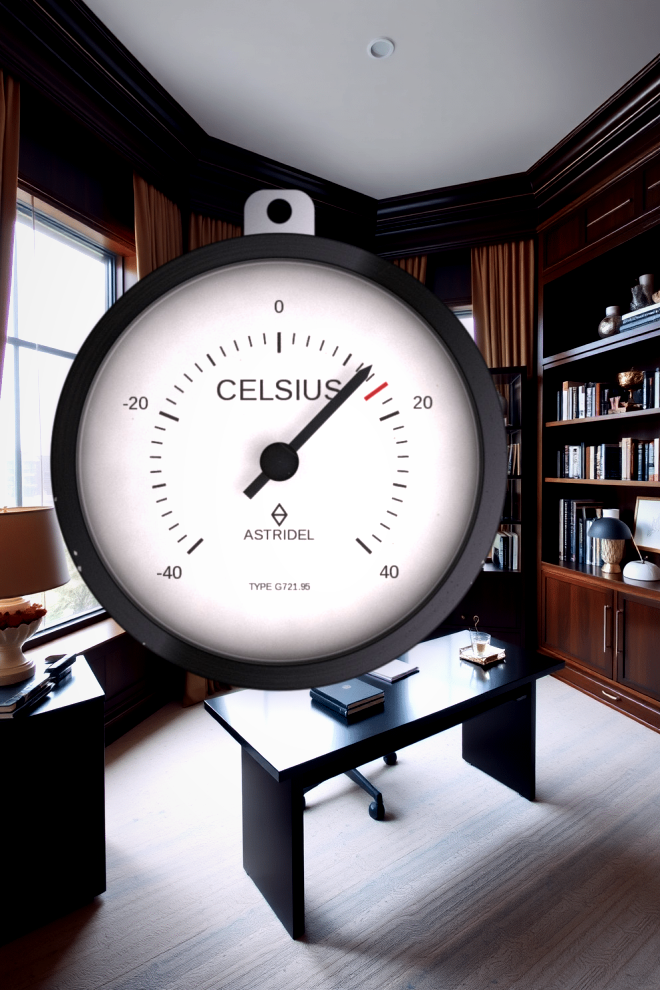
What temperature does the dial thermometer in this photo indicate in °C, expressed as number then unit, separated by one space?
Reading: 13 °C
